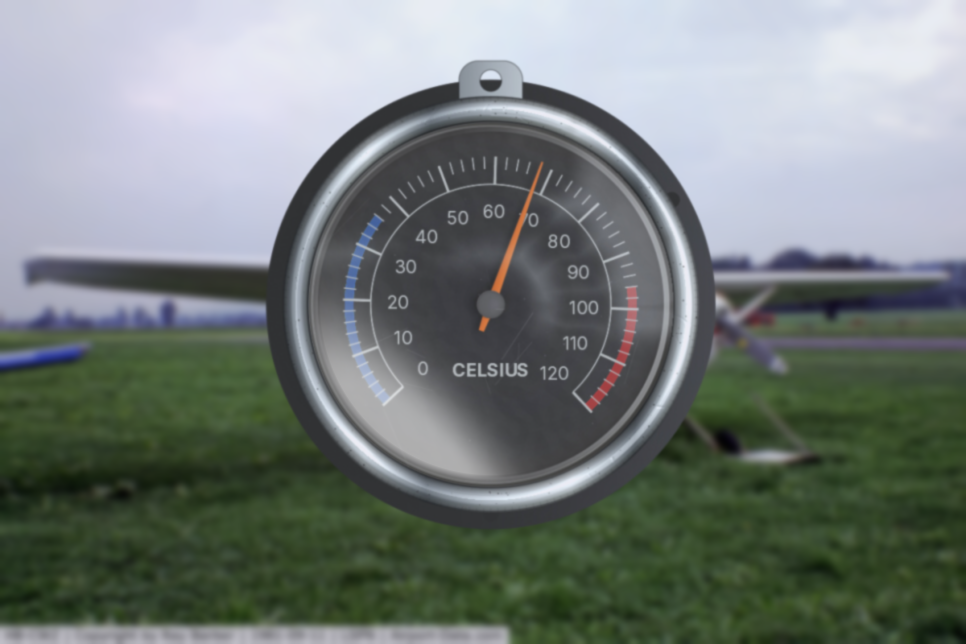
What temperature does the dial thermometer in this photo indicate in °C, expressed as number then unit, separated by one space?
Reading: 68 °C
